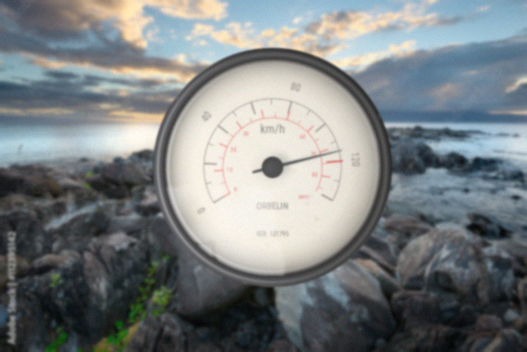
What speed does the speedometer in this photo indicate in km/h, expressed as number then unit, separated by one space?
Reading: 115 km/h
